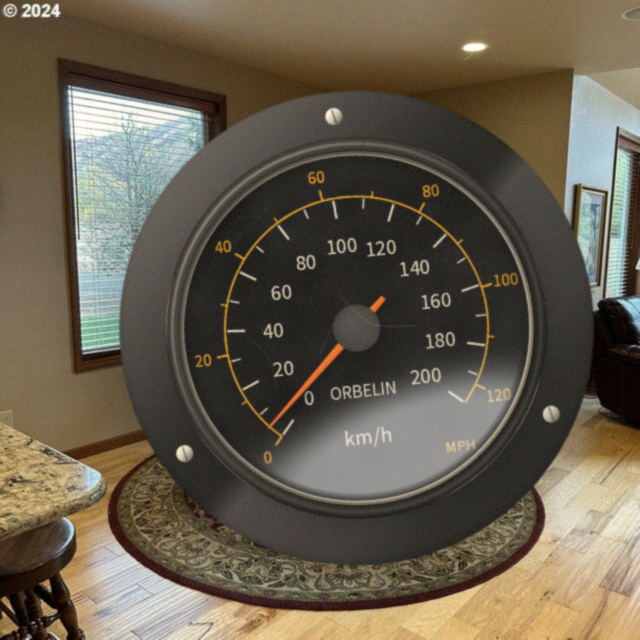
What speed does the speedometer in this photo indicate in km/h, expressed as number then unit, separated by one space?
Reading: 5 km/h
